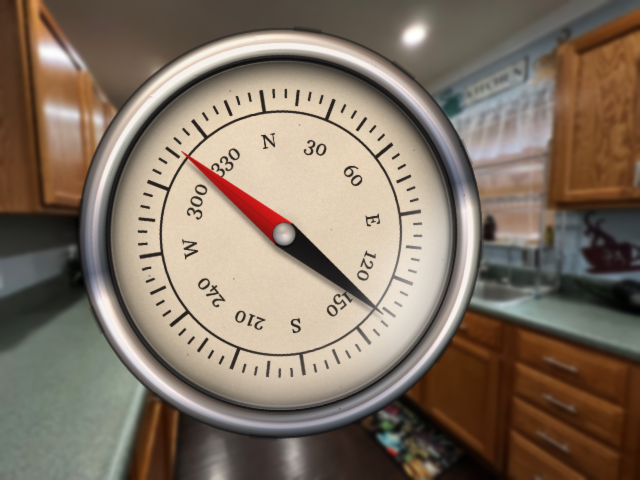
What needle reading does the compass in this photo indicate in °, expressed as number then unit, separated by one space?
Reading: 317.5 °
